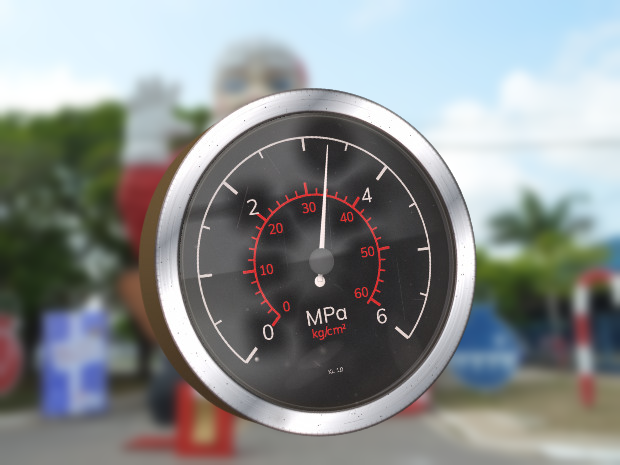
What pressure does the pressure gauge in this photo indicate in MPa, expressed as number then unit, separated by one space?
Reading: 3.25 MPa
